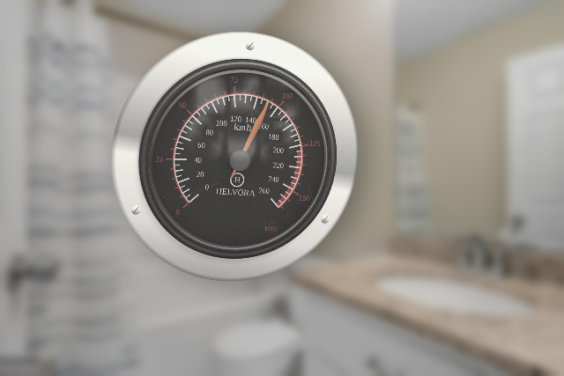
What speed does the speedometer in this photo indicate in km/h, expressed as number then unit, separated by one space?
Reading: 150 km/h
